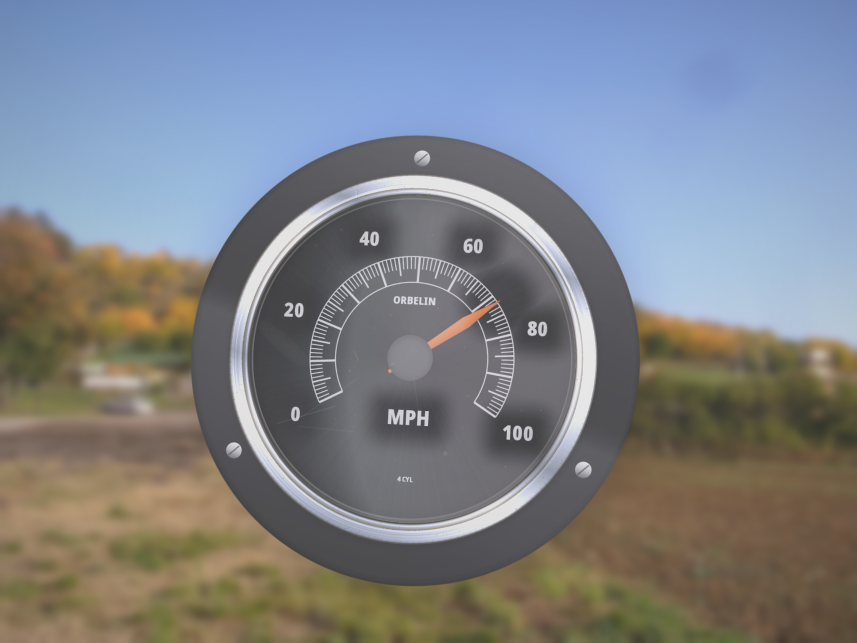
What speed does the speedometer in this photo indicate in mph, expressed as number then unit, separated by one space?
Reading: 72 mph
